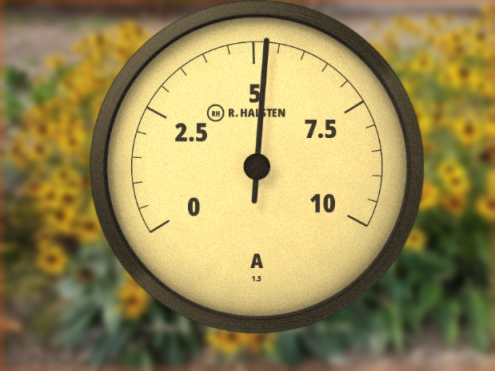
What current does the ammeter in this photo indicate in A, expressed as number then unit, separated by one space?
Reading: 5.25 A
